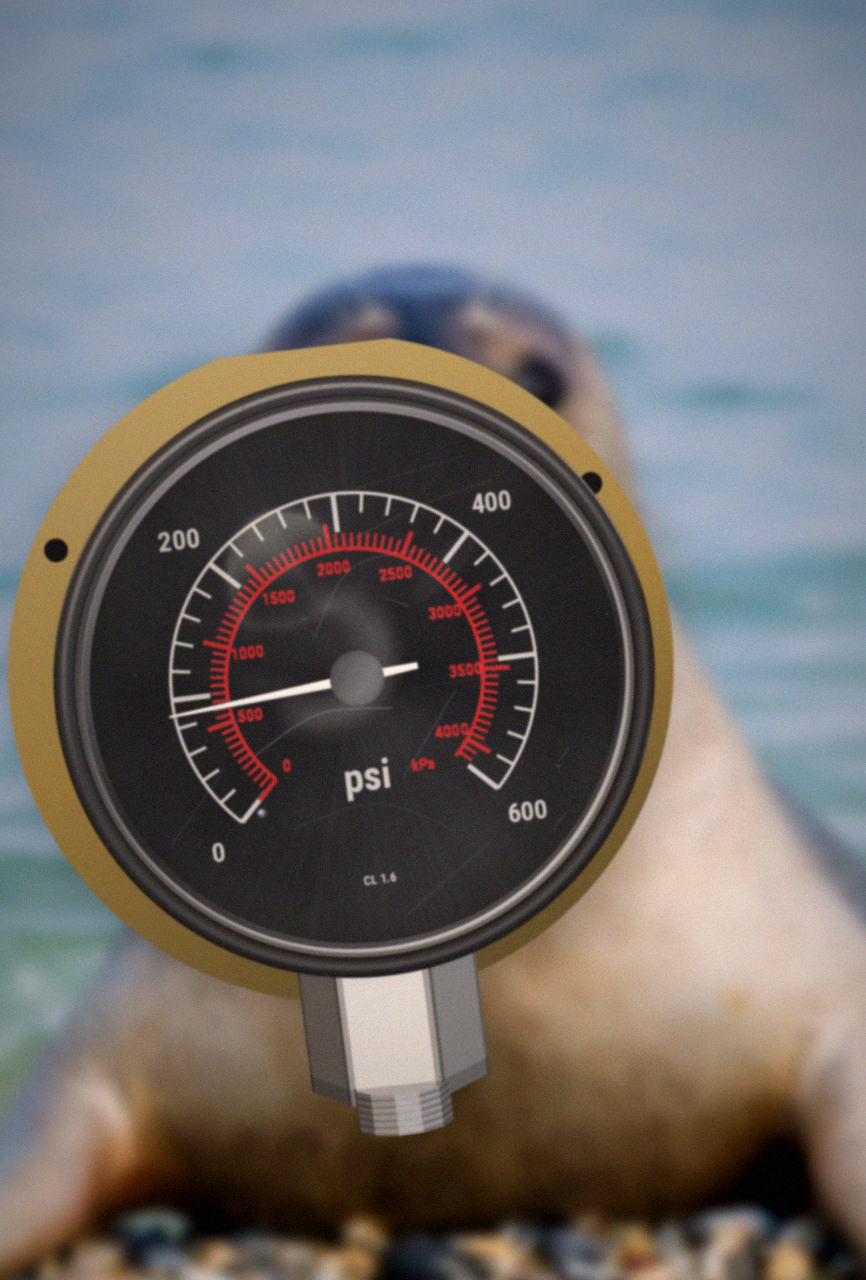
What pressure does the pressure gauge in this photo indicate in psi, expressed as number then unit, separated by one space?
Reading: 90 psi
